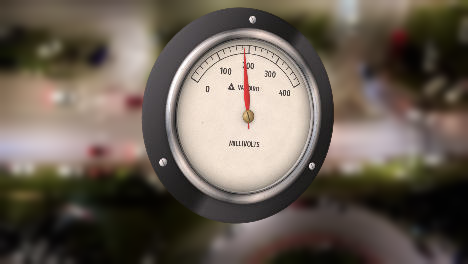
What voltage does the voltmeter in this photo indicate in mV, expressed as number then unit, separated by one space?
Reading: 180 mV
